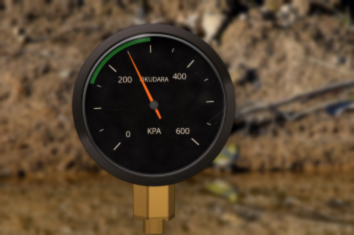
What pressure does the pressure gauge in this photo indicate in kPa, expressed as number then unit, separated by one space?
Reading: 250 kPa
